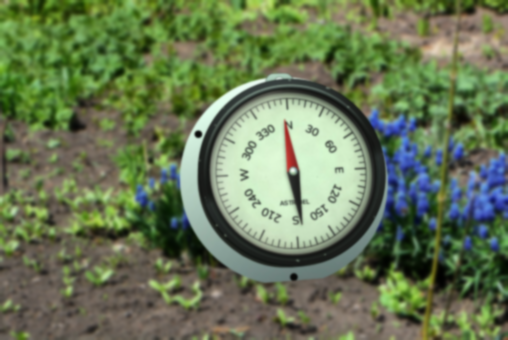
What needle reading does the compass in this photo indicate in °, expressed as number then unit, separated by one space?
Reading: 355 °
